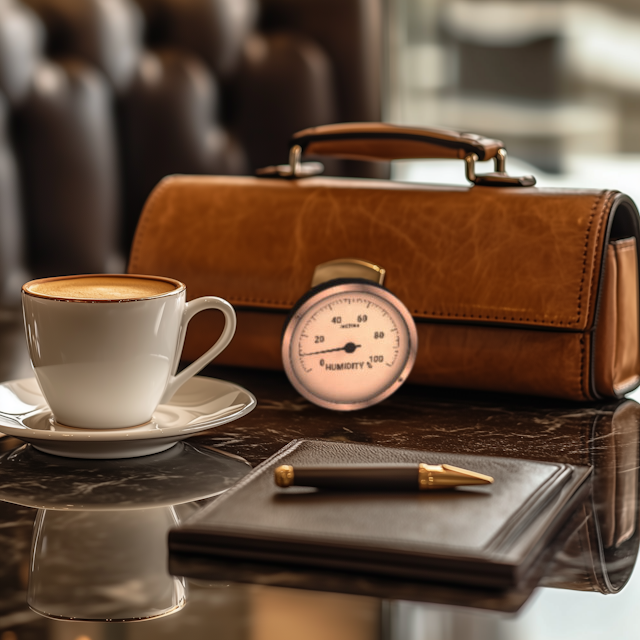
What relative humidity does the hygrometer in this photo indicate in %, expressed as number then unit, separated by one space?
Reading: 10 %
